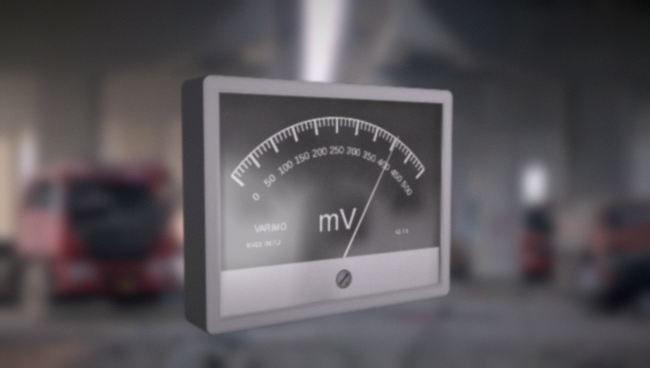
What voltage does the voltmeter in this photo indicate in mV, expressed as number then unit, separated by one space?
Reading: 400 mV
